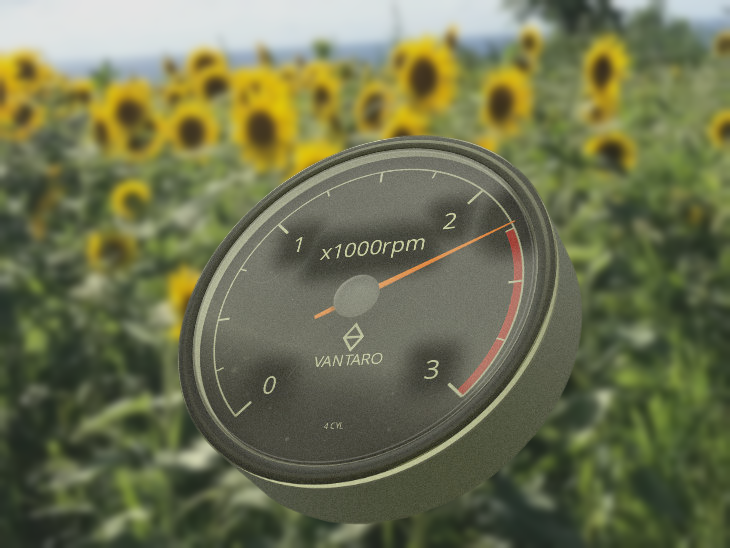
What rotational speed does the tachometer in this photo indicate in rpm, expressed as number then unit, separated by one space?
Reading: 2250 rpm
